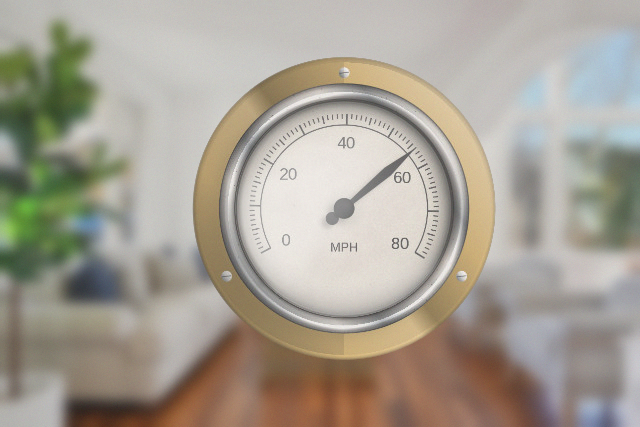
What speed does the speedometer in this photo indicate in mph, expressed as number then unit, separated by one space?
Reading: 56 mph
